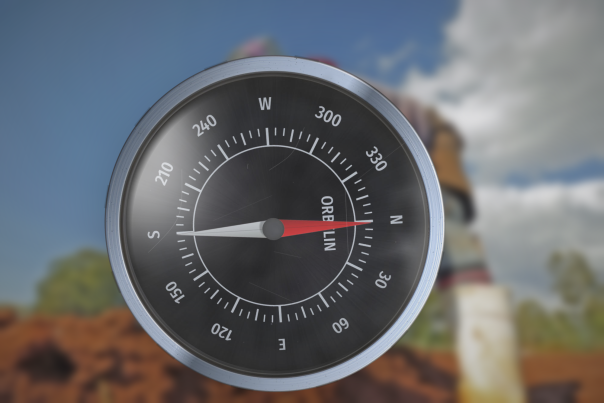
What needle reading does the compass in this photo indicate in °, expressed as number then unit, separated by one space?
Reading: 0 °
